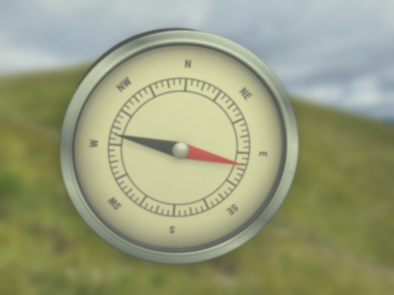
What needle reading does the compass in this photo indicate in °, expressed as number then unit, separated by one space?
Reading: 100 °
